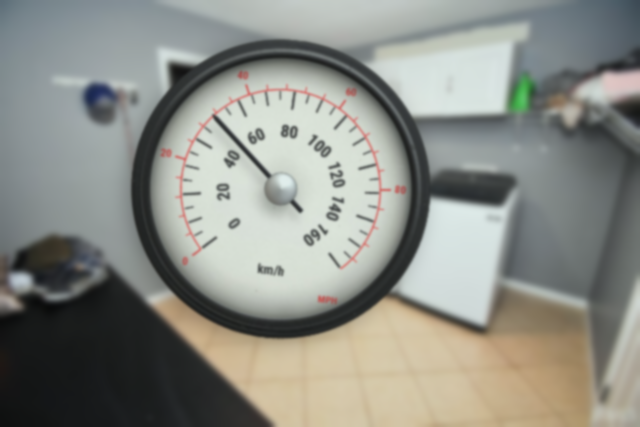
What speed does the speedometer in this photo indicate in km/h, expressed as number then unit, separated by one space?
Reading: 50 km/h
